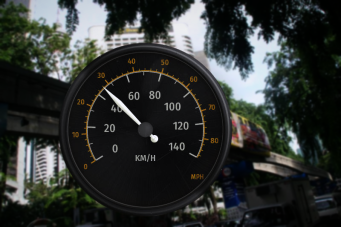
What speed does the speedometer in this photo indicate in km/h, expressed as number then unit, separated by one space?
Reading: 45 km/h
